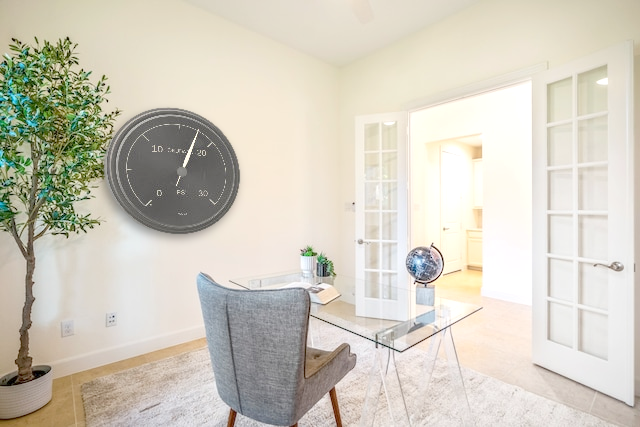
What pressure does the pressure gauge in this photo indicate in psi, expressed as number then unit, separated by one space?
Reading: 17.5 psi
